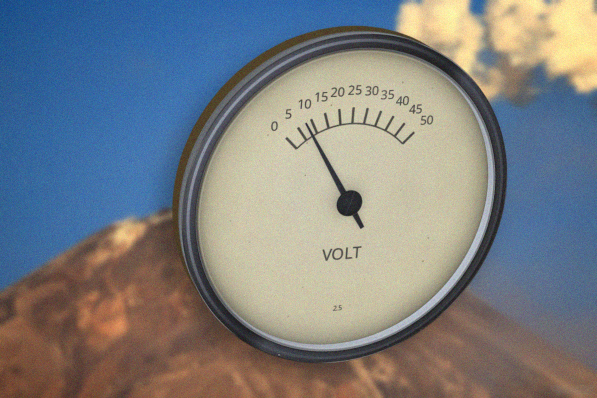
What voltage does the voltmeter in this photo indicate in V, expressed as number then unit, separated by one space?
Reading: 7.5 V
